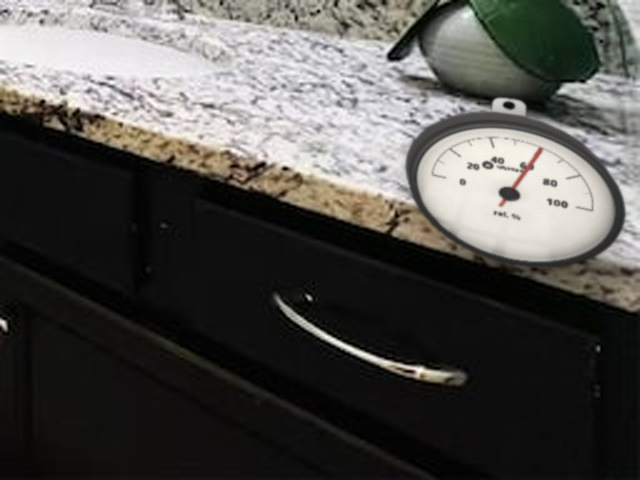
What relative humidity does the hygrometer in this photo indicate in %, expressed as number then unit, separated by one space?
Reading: 60 %
